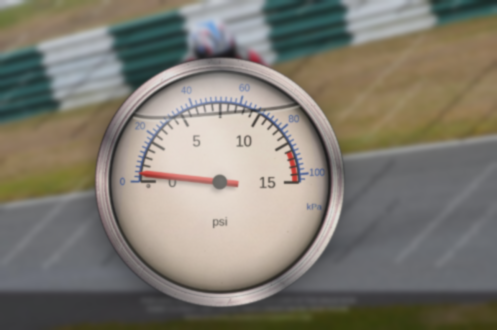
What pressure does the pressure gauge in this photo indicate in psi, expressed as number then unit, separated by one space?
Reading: 0.5 psi
